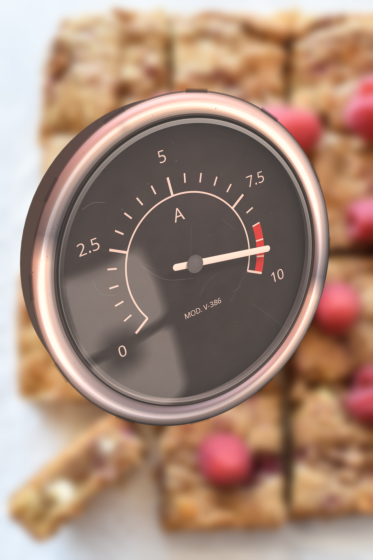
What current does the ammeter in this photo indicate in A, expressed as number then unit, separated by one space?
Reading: 9.25 A
